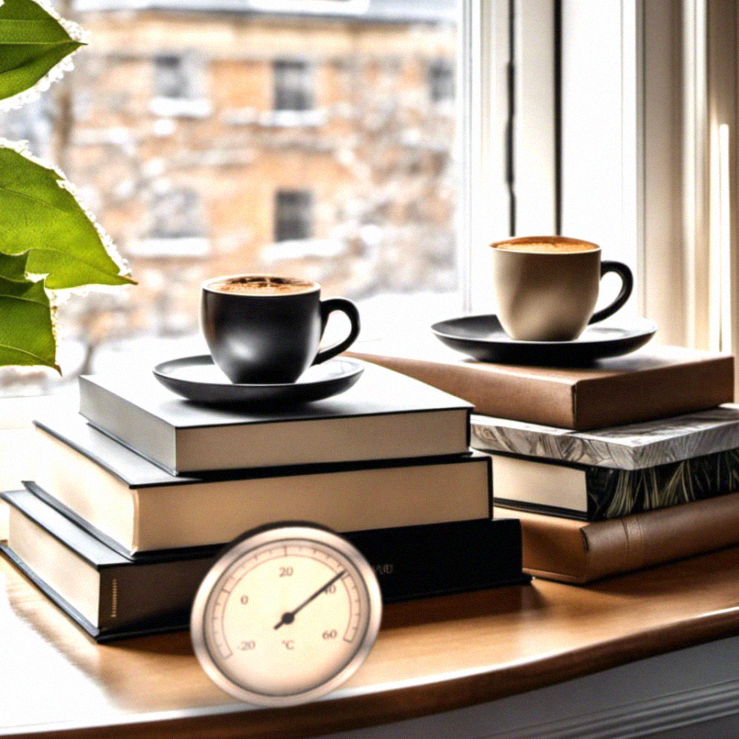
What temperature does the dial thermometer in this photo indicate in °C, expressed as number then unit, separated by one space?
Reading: 38 °C
